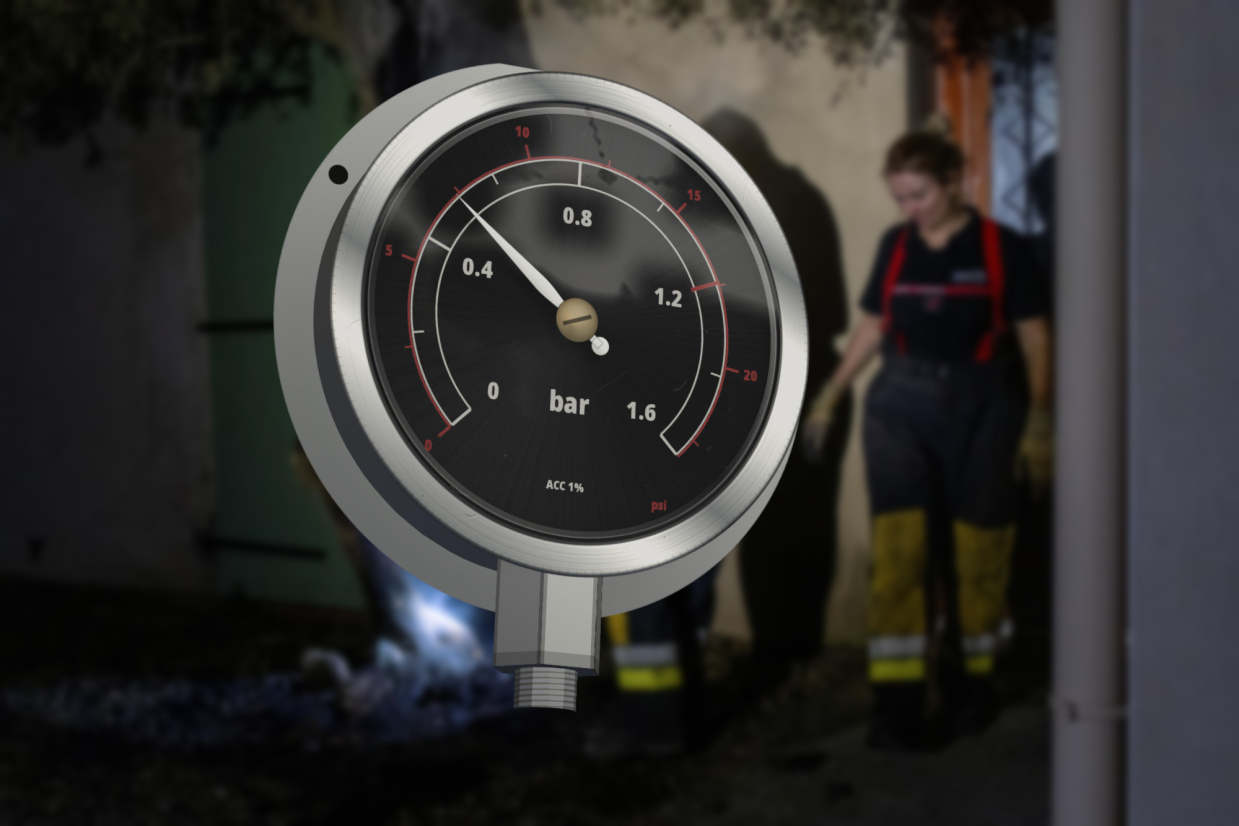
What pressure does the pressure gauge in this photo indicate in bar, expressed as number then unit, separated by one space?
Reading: 0.5 bar
